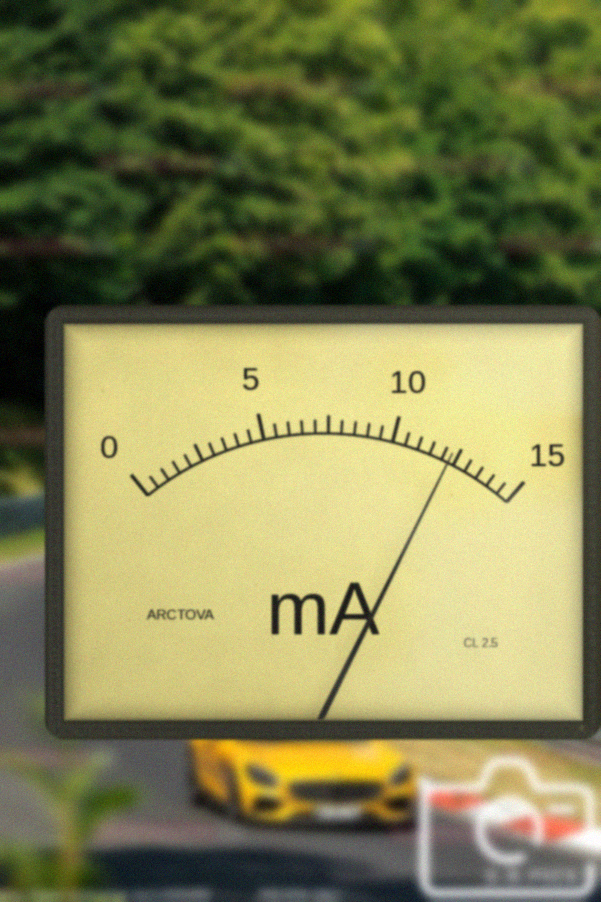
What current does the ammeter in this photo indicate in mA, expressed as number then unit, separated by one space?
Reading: 12.25 mA
